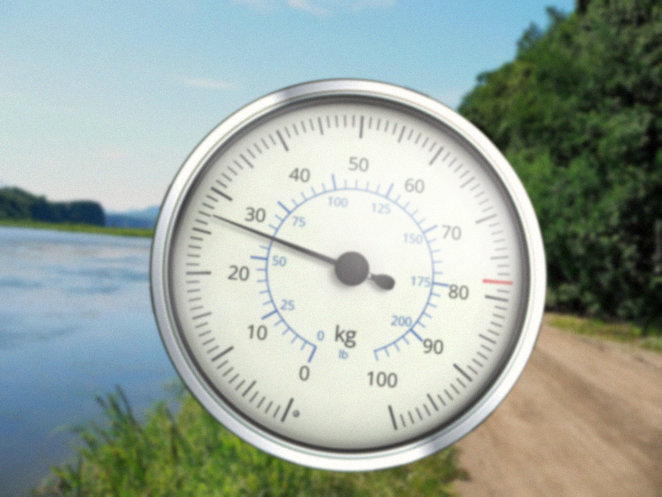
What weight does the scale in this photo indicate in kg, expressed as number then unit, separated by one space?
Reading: 27 kg
